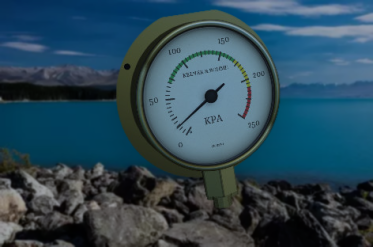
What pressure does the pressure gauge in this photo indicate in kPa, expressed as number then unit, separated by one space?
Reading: 15 kPa
